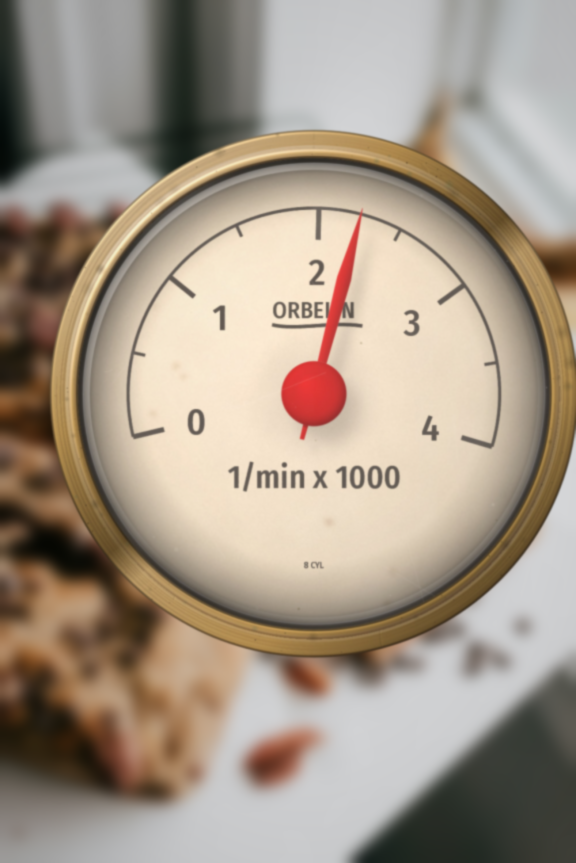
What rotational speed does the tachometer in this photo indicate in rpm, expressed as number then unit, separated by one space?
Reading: 2250 rpm
